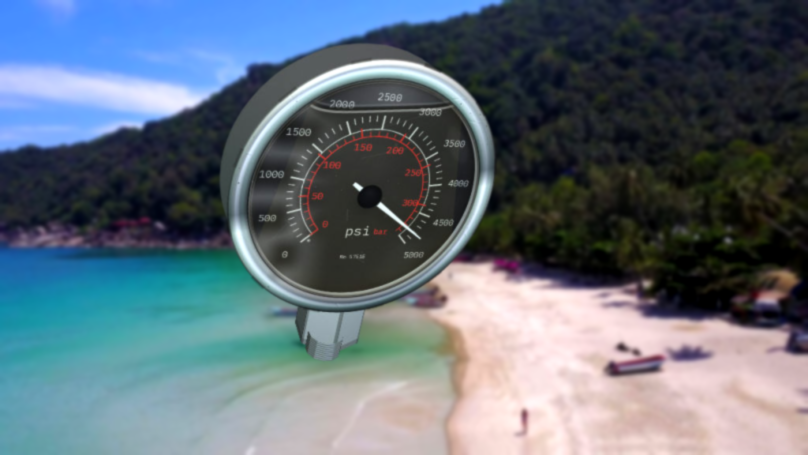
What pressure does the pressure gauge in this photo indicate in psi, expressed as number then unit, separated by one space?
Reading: 4800 psi
